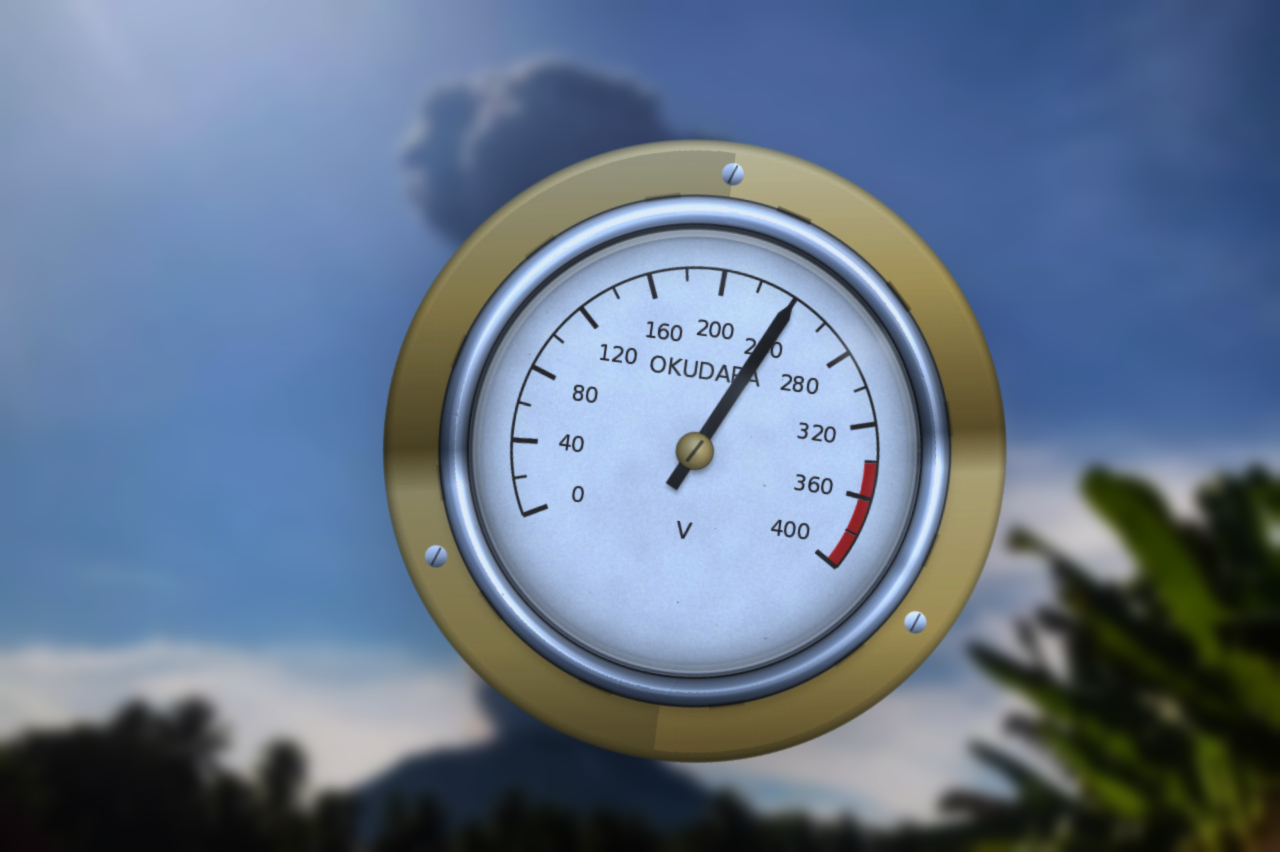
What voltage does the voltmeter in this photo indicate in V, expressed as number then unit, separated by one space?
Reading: 240 V
